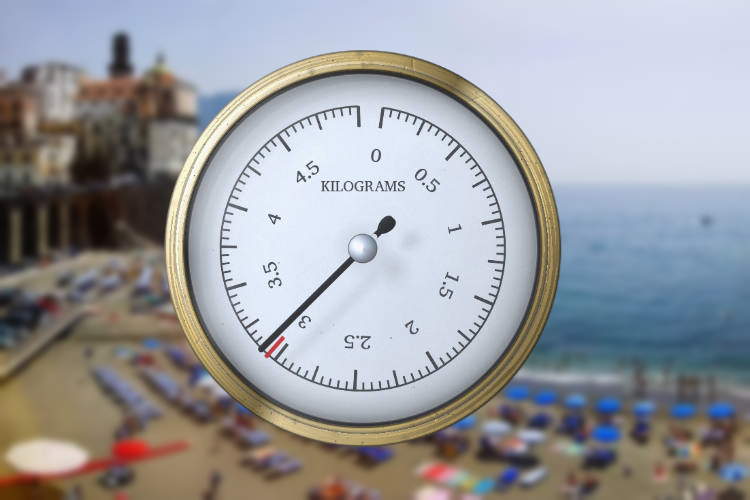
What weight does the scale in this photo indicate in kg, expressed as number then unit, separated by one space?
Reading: 3.1 kg
